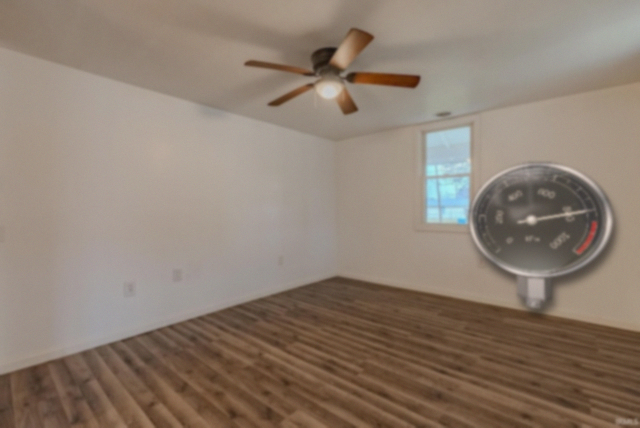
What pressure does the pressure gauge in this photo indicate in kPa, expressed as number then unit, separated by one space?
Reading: 800 kPa
